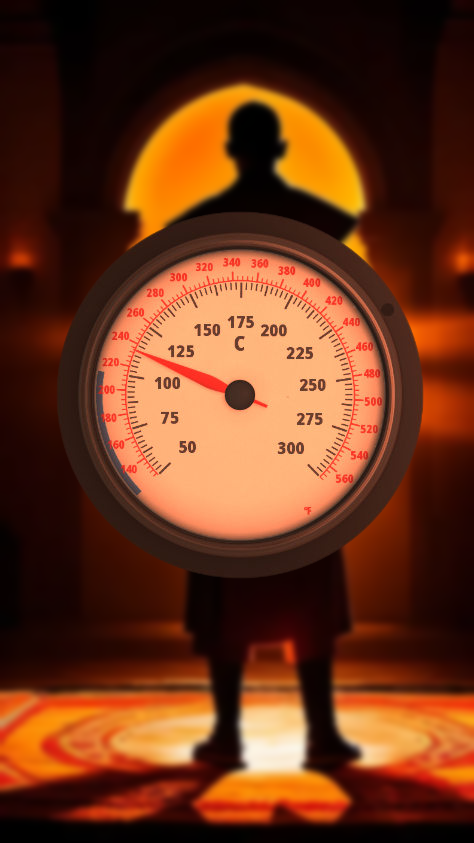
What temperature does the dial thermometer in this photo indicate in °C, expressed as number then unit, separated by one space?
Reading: 112.5 °C
